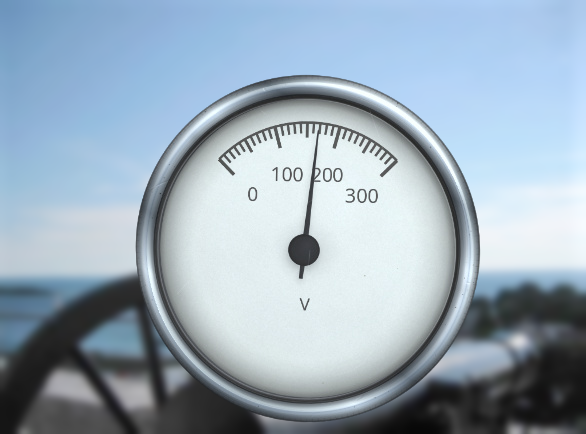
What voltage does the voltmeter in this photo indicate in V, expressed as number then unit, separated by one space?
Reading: 170 V
